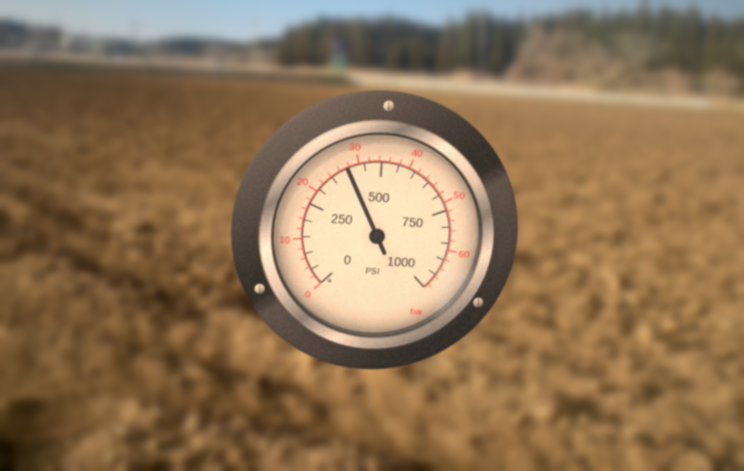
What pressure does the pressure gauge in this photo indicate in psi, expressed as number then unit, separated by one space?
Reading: 400 psi
